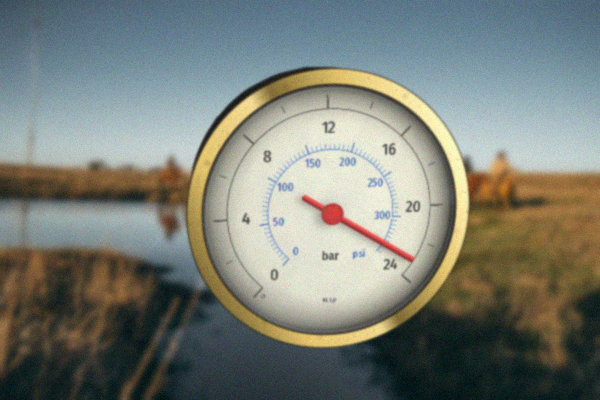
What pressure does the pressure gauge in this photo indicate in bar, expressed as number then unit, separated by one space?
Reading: 23 bar
